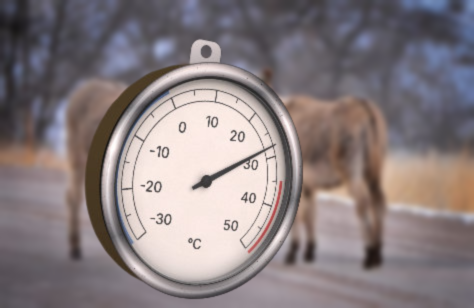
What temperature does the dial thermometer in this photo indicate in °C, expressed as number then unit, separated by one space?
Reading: 27.5 °C
